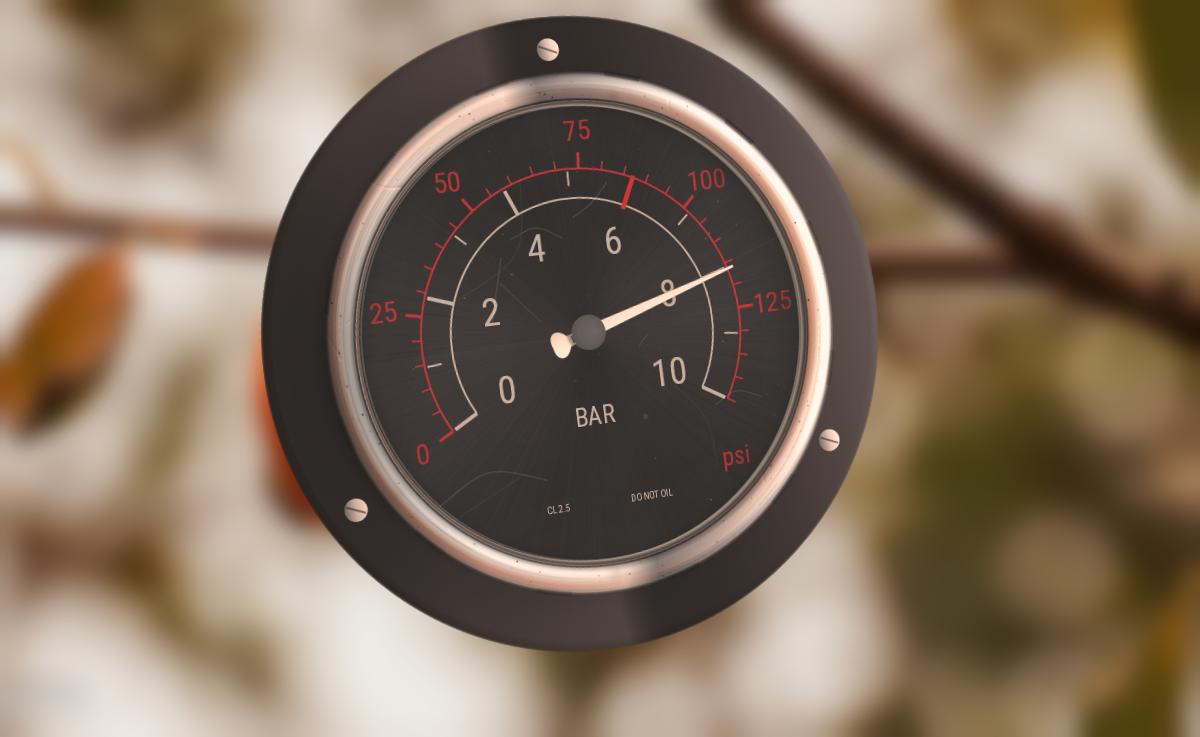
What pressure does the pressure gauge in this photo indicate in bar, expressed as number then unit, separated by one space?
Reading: 8 bar
